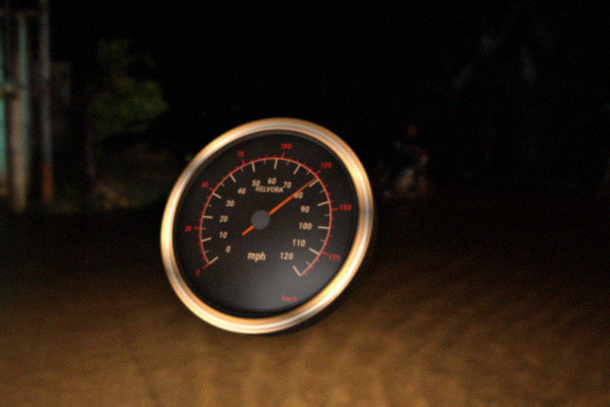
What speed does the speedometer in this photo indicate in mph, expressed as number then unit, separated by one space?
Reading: 80 mph
